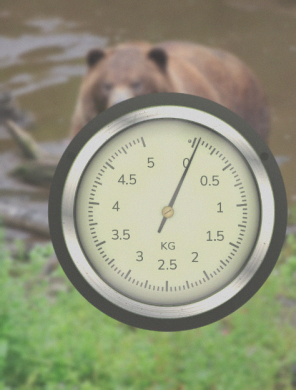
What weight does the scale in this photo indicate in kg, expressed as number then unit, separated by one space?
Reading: 0.05 kg
